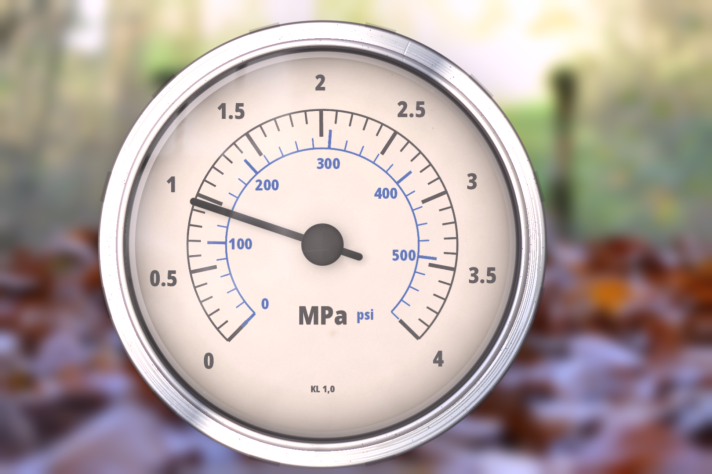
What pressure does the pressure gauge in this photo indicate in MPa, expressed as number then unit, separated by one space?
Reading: 0.95 MPa
